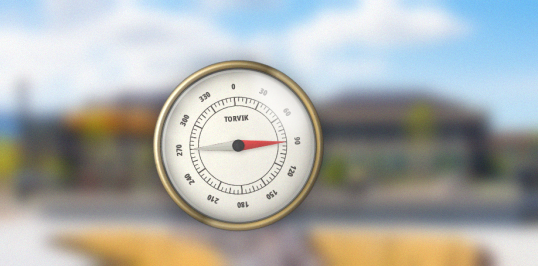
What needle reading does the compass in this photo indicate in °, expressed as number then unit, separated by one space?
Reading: 90 °
